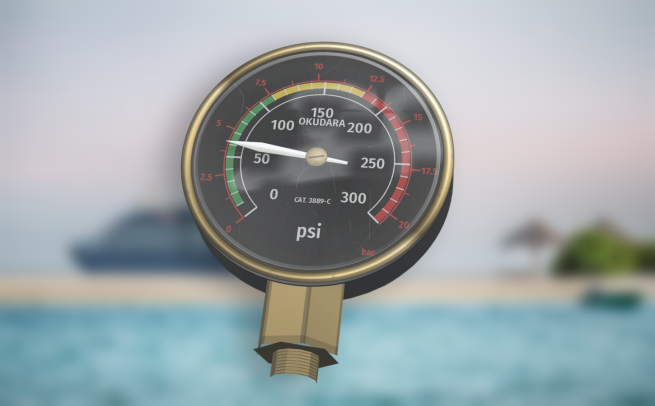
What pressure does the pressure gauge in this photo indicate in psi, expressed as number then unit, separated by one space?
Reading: 60 psi
